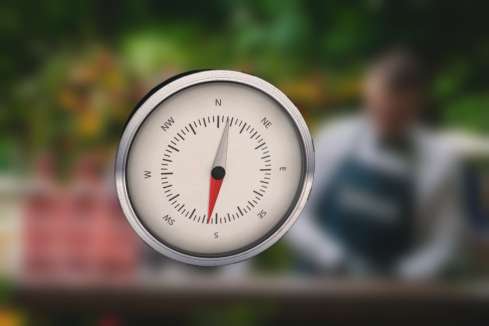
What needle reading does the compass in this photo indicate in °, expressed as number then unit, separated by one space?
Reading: 190 °
